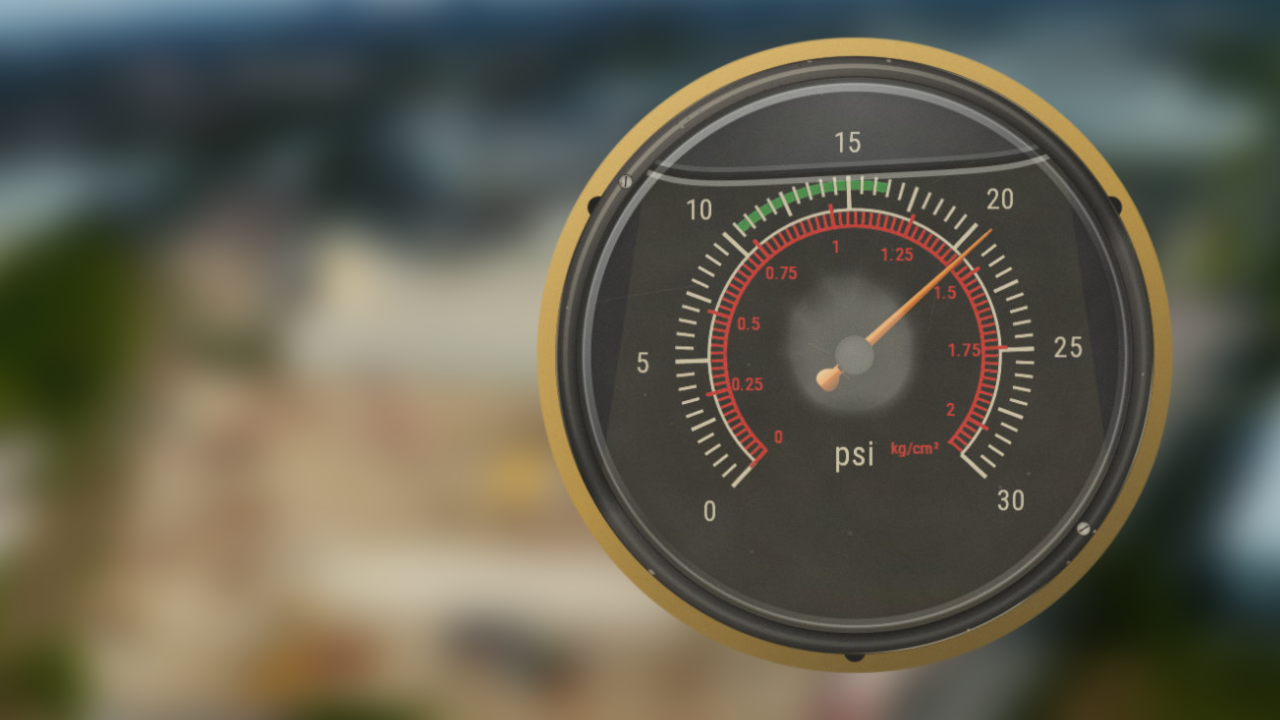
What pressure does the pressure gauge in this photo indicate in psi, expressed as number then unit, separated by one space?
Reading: 20.5 psi
